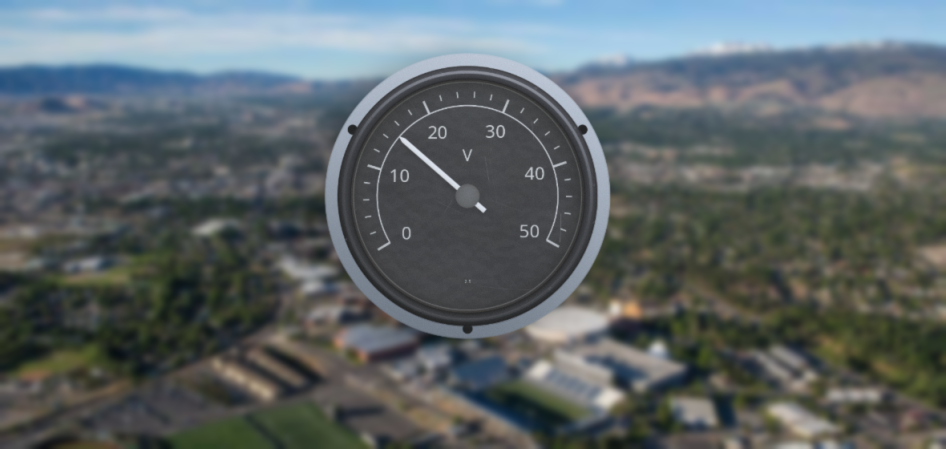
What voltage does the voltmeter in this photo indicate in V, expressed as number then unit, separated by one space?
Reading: 15 V
